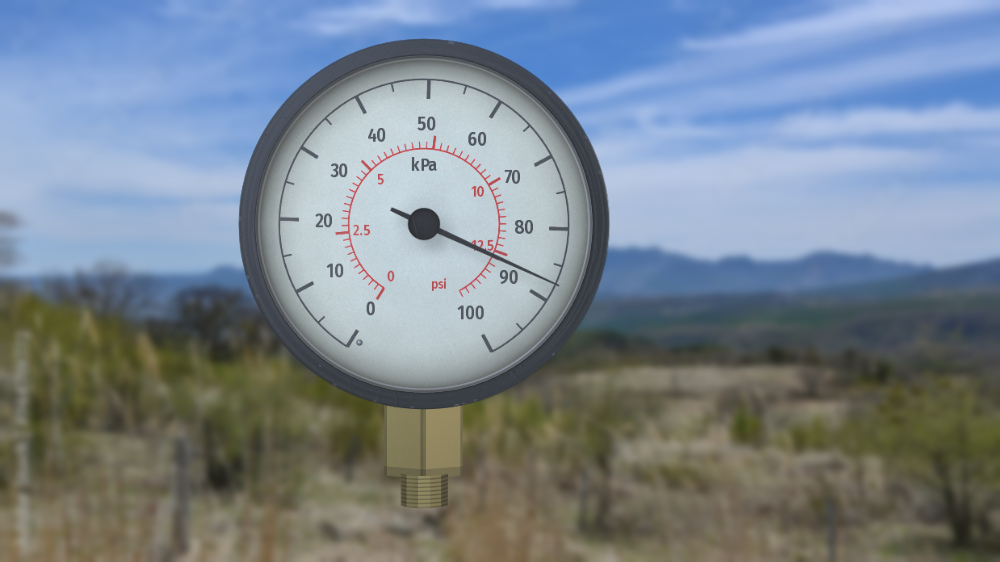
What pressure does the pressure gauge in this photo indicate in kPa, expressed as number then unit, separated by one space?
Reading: 87.5 kPa
